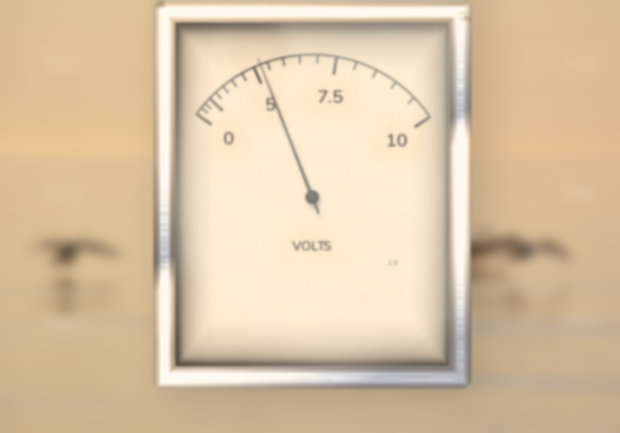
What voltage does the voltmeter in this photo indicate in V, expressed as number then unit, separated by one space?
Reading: 5.25 V
